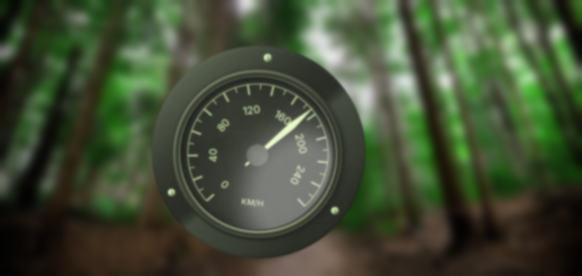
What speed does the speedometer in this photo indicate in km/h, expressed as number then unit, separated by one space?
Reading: 175 km/h
